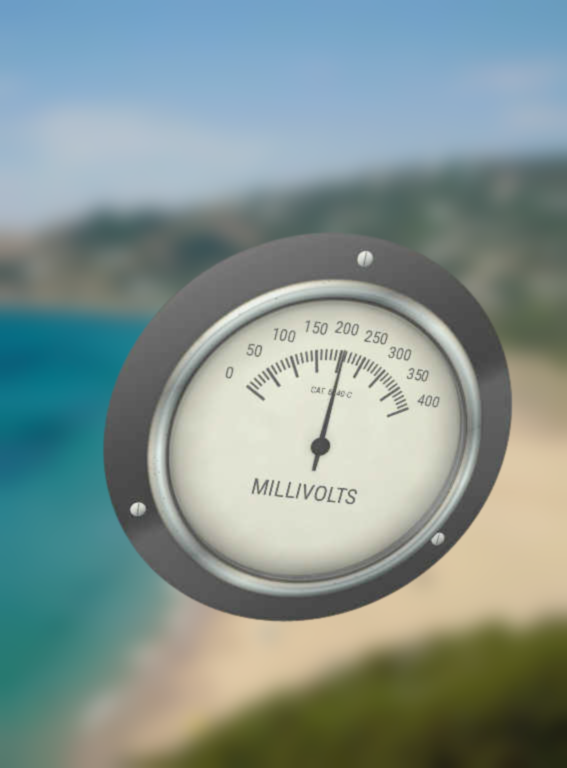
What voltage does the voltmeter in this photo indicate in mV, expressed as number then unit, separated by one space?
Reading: 200 mV
